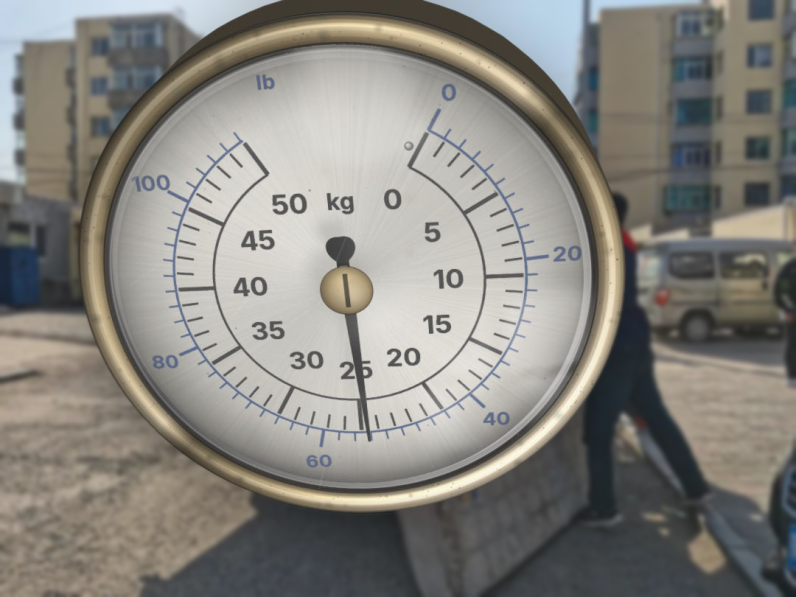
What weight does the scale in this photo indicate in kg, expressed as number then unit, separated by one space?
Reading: 24.5 kg
